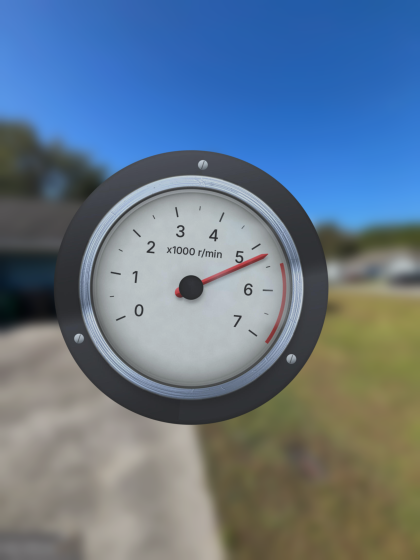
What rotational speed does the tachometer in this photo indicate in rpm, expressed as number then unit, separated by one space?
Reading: 5250 rpm
